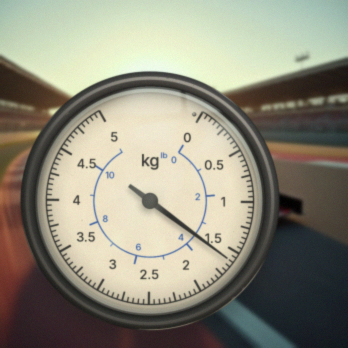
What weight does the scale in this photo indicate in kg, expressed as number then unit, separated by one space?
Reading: 1.6 kg
